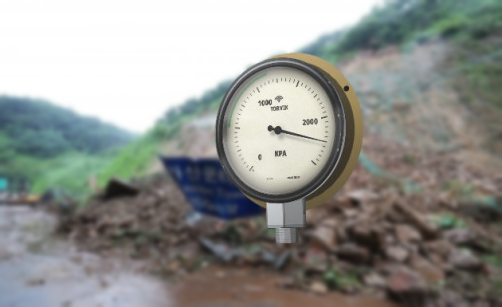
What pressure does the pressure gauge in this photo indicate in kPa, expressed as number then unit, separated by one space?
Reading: 2250 kPa
